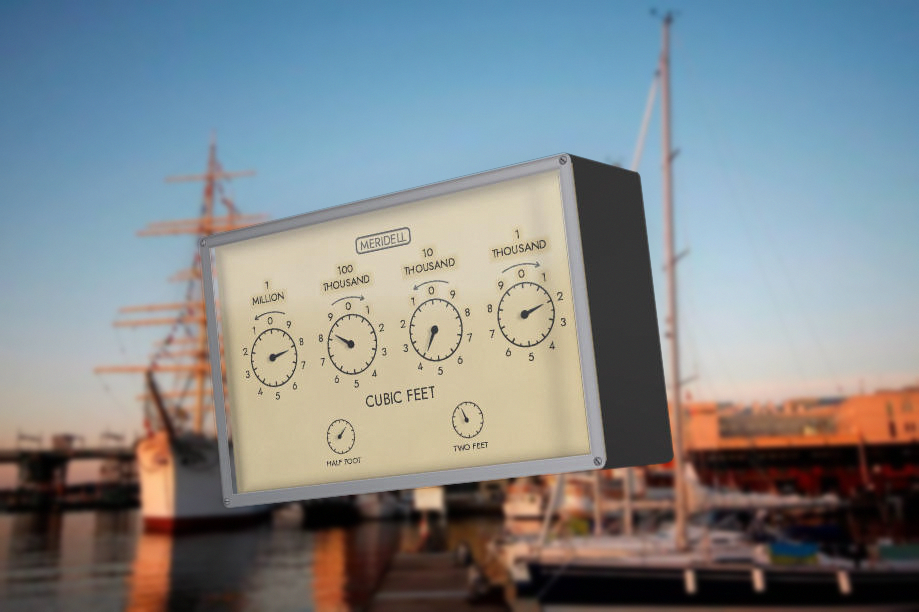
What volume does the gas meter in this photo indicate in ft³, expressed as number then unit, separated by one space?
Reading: 784200 ft³
